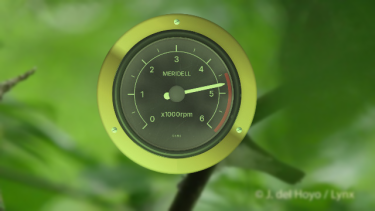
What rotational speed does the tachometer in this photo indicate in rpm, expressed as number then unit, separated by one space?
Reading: 4750 rpm
